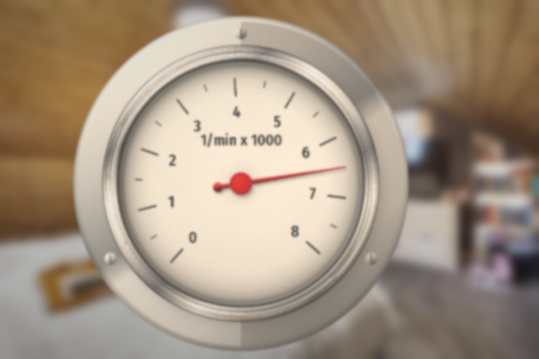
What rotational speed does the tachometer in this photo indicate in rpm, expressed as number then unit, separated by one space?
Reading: 6500 rpm
